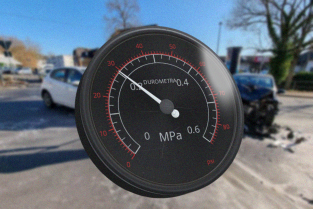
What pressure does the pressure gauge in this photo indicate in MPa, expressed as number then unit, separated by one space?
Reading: 0.2 MPa
